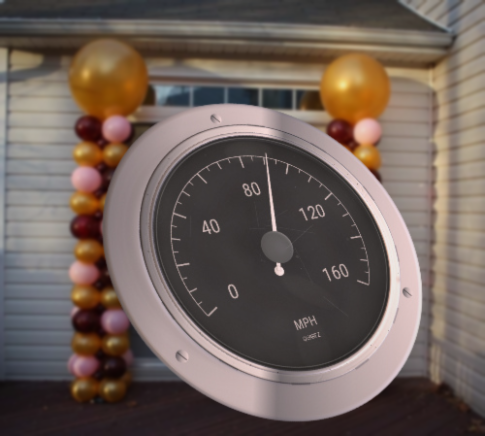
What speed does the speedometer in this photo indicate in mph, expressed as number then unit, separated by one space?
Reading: 90 mph
